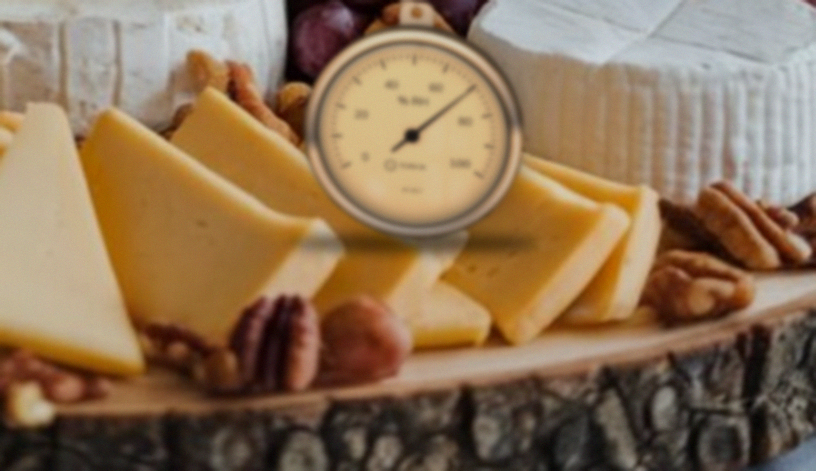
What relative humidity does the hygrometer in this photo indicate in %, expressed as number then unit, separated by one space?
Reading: 70 %
